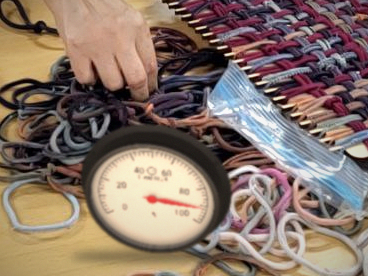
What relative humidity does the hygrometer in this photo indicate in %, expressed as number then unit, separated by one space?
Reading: 90 %
